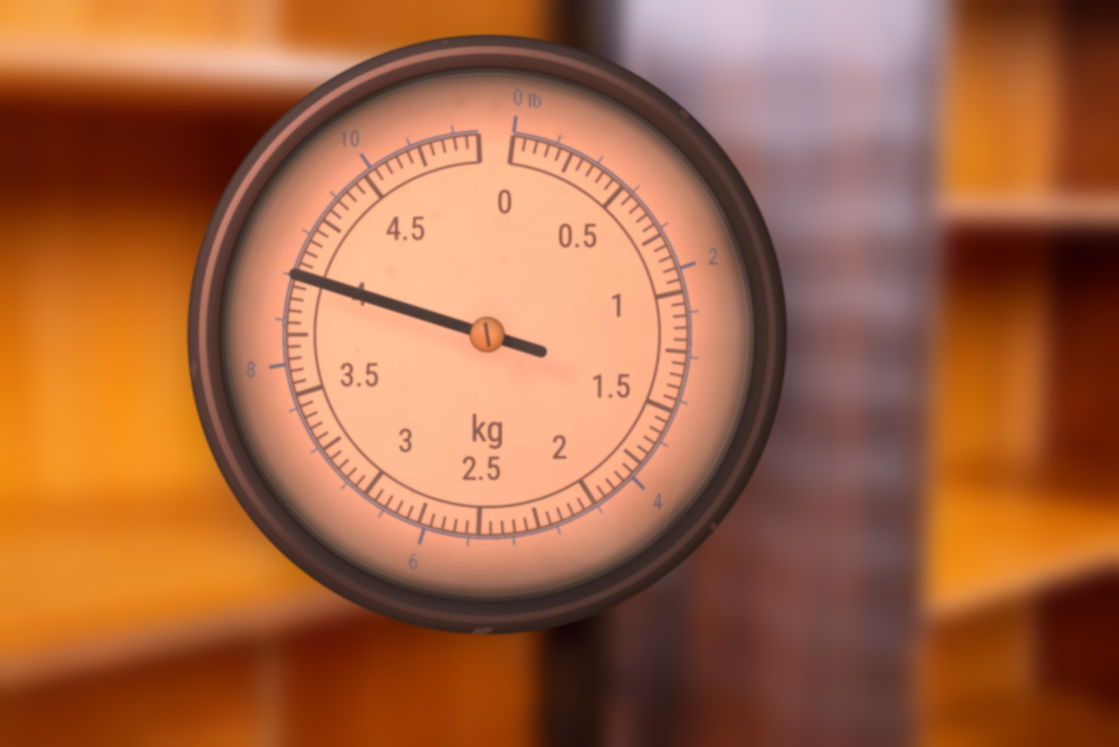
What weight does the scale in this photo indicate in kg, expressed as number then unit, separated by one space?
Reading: 4 kg
